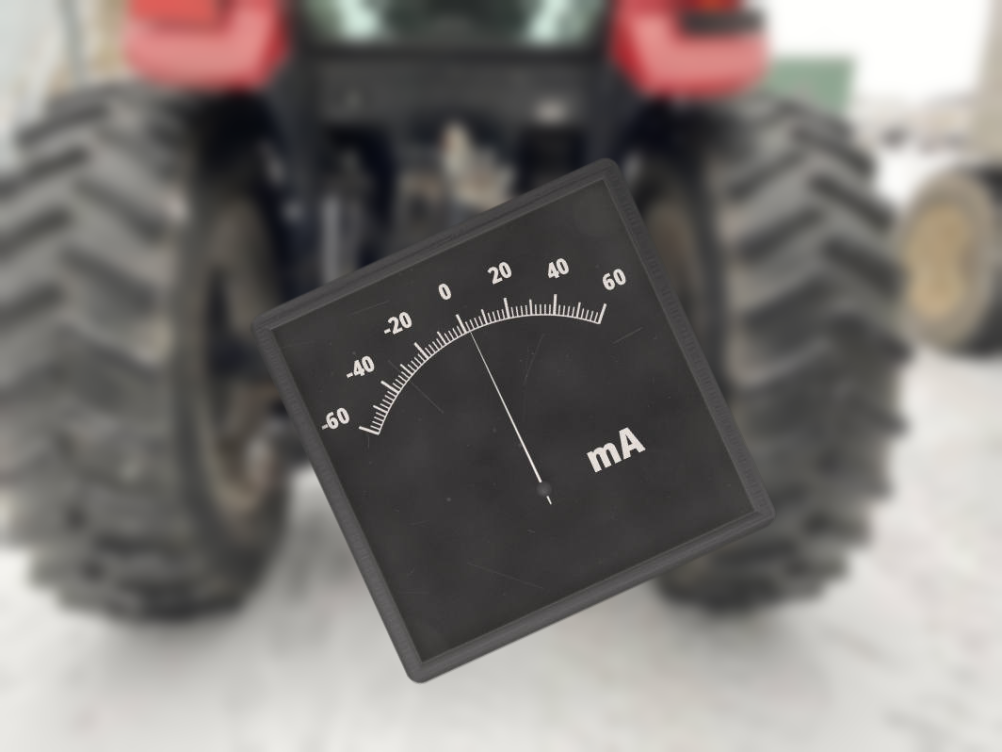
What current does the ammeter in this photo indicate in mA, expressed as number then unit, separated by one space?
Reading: 2 mA
